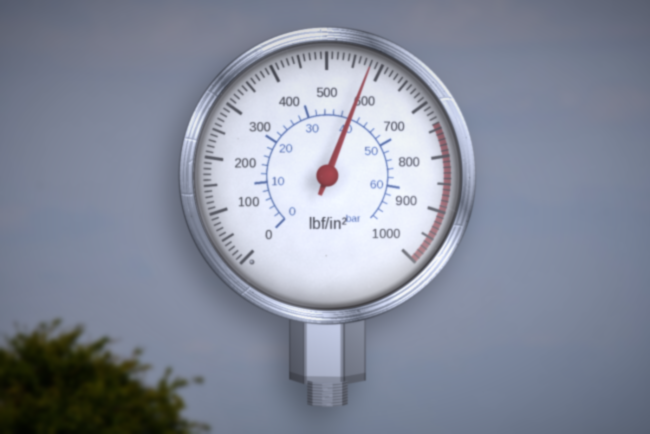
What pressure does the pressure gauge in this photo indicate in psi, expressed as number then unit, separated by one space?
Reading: 580 psi
